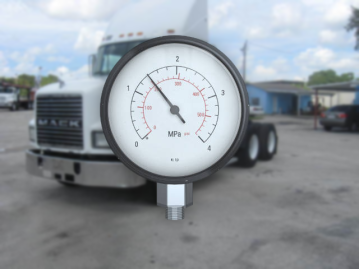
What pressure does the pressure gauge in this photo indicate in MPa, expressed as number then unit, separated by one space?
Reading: 1.4 MPa
